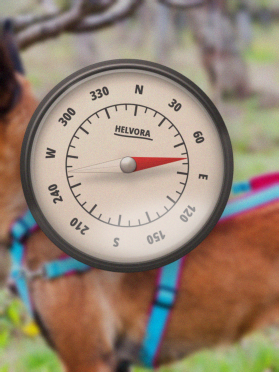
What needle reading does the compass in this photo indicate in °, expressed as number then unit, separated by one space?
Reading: 75 °
